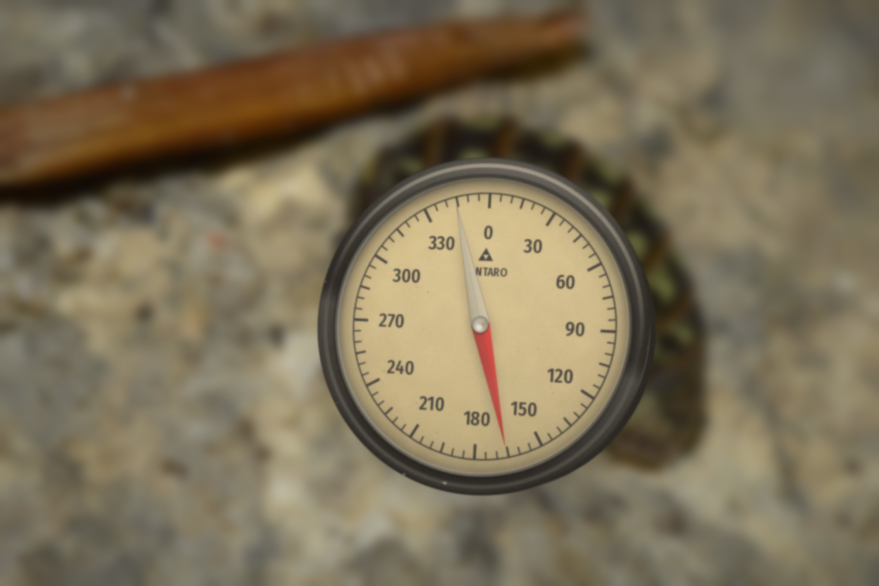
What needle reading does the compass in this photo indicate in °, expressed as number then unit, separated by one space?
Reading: 165 °
